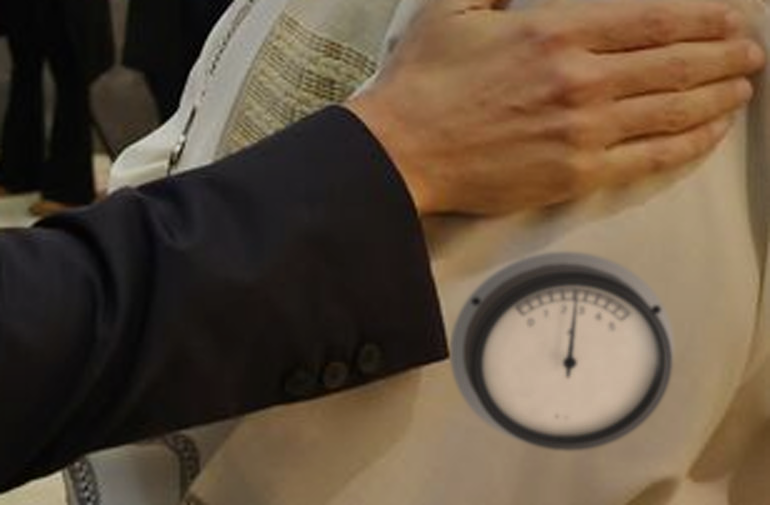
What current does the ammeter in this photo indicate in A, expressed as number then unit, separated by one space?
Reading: 2.5 A
